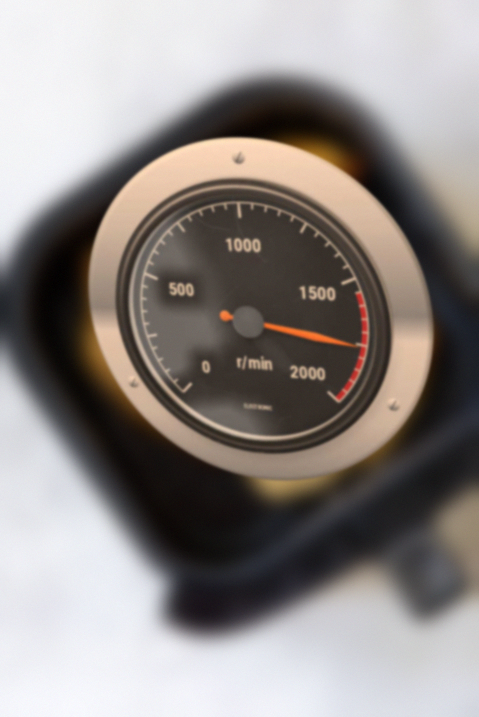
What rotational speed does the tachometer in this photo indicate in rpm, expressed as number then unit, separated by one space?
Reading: 1750 rpm
